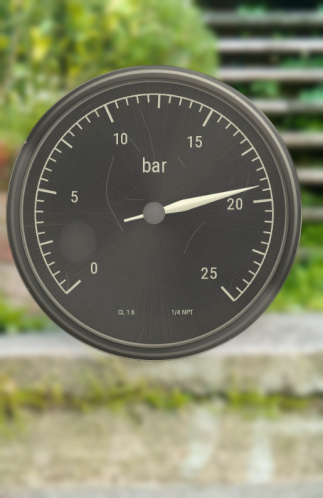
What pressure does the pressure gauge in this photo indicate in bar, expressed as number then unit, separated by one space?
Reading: 19.25 bar
